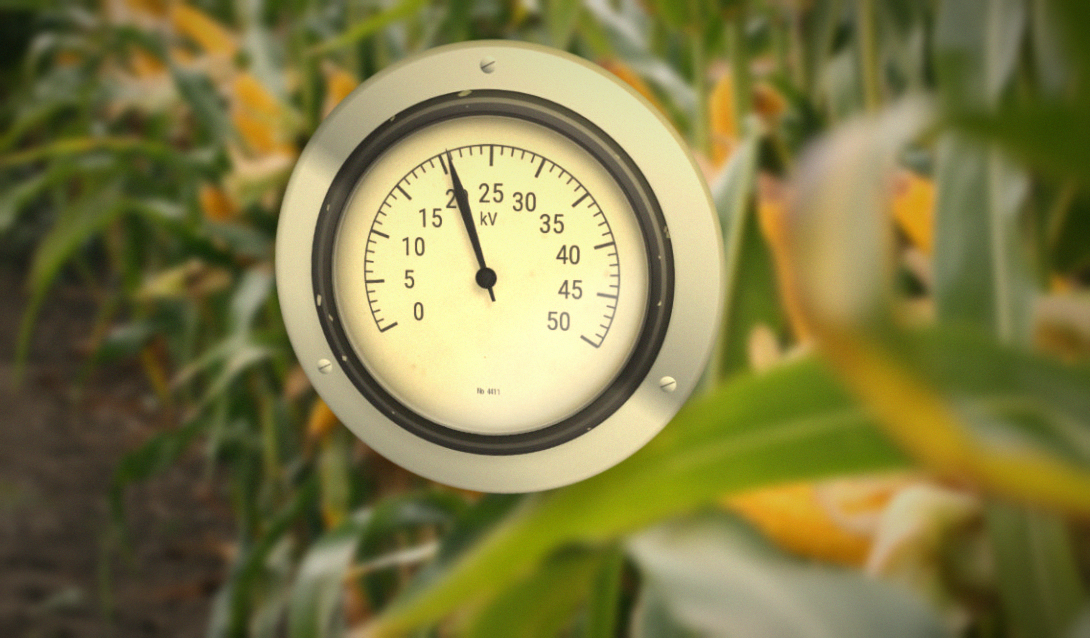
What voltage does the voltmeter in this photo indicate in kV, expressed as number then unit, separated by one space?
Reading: 21 kV
